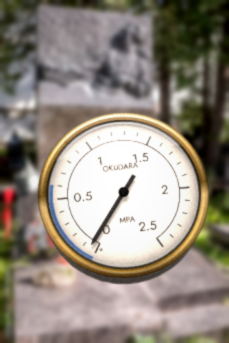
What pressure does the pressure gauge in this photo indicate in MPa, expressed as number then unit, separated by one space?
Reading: 0.05 MPa
